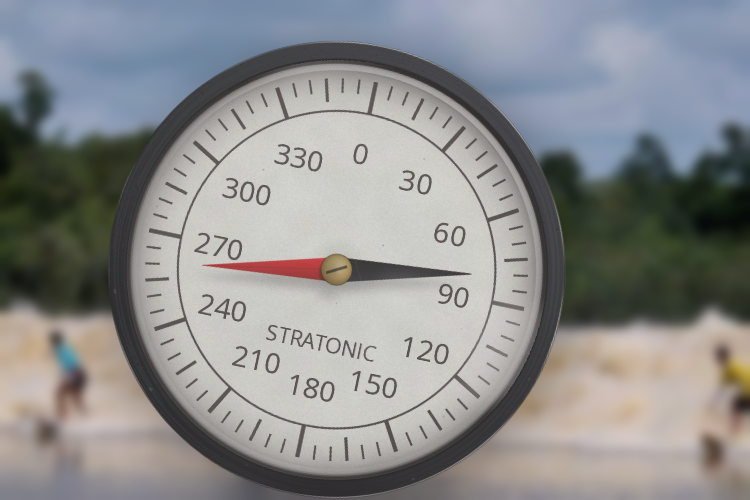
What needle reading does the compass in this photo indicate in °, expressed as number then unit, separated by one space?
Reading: 260 °
